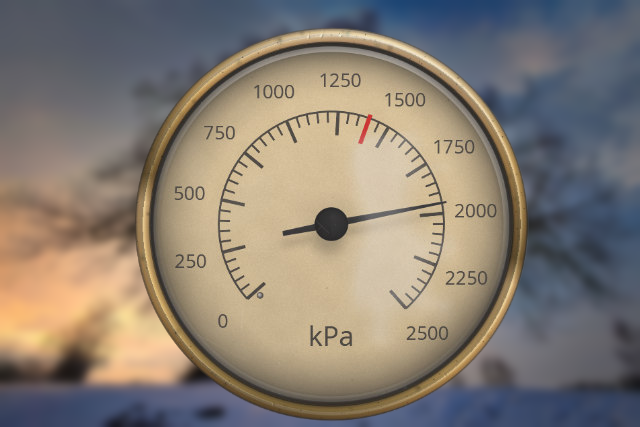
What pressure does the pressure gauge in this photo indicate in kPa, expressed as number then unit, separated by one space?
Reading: 1950 kPa
